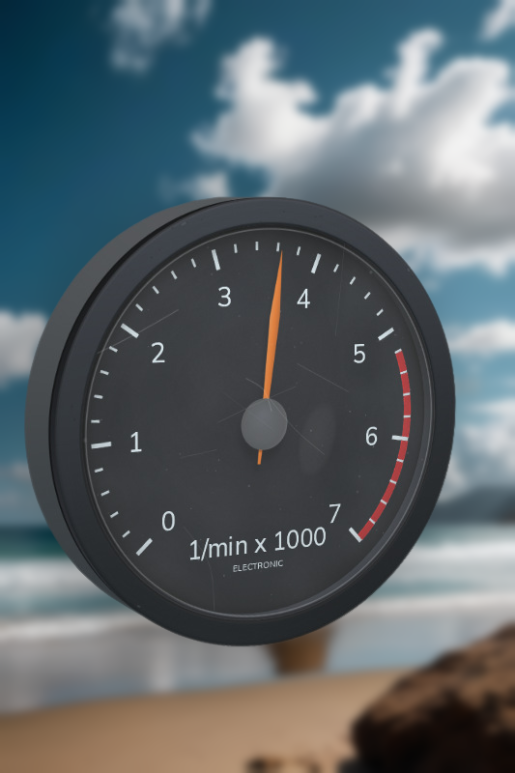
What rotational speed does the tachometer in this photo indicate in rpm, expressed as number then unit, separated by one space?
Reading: 3600 rpm
